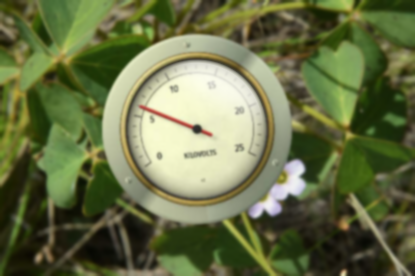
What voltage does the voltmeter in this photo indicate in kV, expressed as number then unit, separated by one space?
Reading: 6 kV
